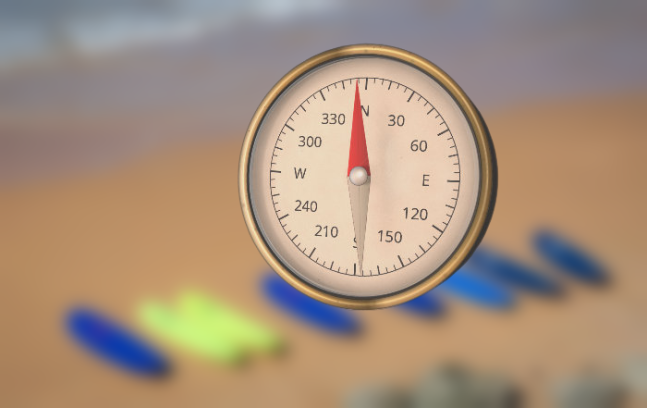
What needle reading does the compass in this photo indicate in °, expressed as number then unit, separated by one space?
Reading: 355 °
